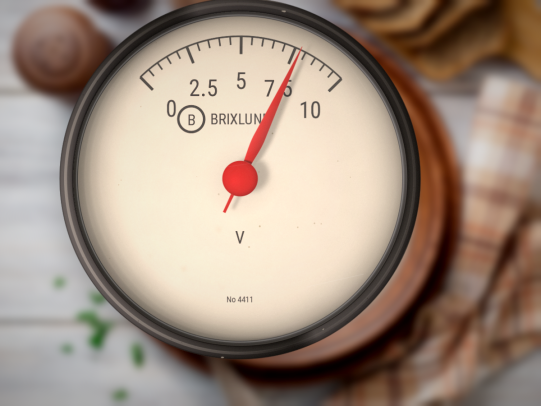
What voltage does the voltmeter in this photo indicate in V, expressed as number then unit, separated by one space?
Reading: 7.75 V
